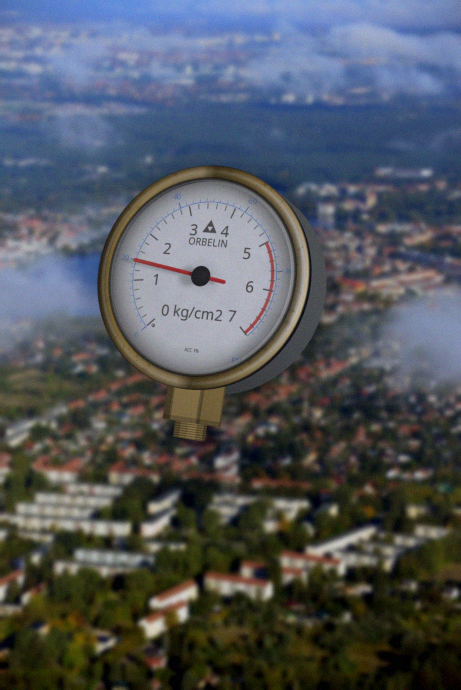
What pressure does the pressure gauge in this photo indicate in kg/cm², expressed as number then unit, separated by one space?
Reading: 1.4 kg/cm²
